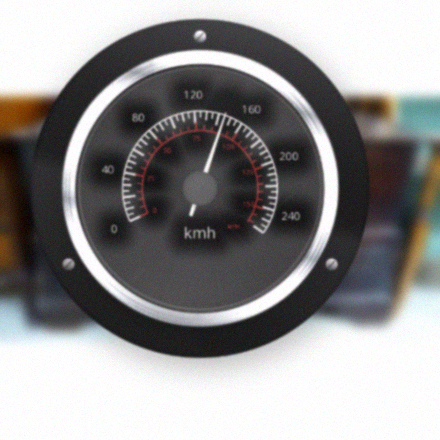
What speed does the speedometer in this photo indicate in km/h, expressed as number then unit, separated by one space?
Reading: 145 km/h
